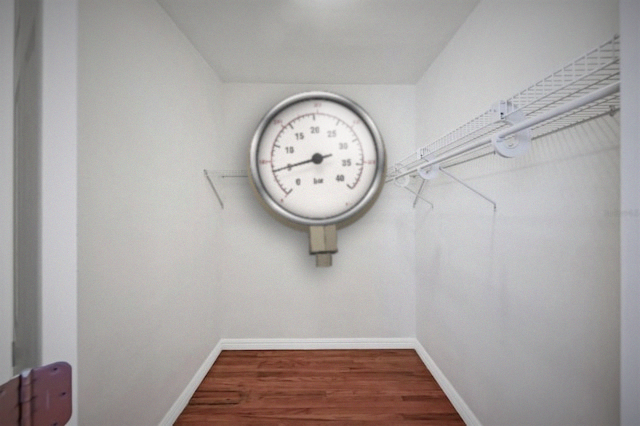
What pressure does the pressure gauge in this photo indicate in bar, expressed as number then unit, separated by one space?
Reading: 5 bar
